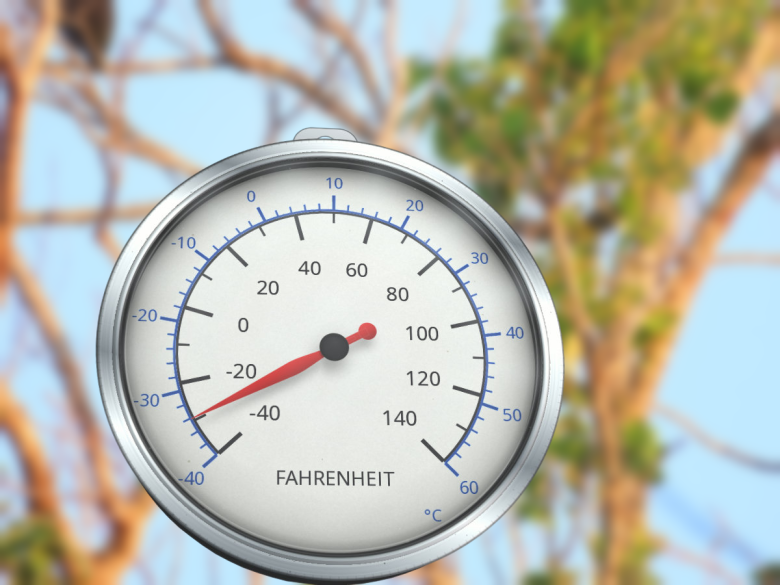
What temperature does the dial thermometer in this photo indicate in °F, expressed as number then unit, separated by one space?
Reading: -30 °F
